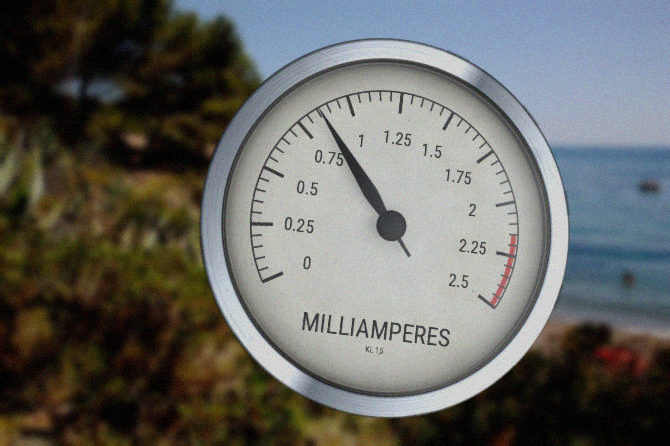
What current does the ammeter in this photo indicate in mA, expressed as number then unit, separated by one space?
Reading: 0.85 mA
